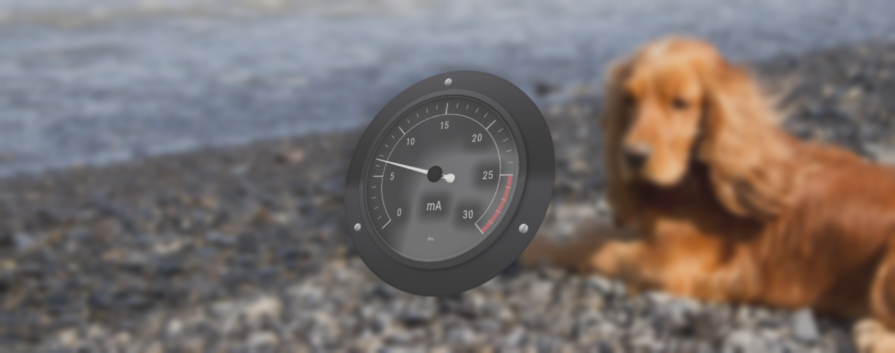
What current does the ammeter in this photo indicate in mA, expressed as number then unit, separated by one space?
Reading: 6.5 mA
